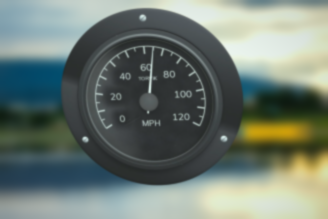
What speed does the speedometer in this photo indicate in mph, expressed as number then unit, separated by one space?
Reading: 65 mph
